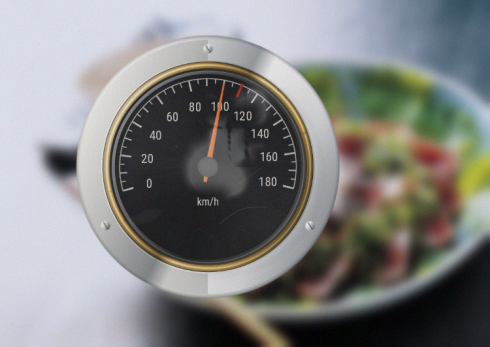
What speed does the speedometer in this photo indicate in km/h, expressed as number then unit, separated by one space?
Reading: 100 km/h
